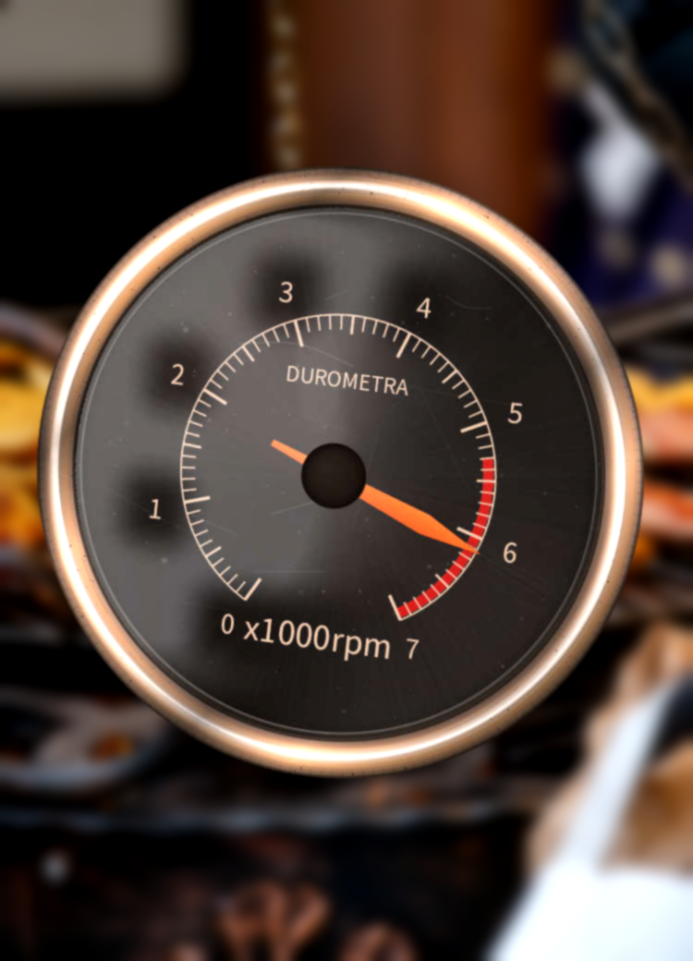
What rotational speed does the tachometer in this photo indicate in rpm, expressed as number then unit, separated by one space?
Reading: 6100 rpm
